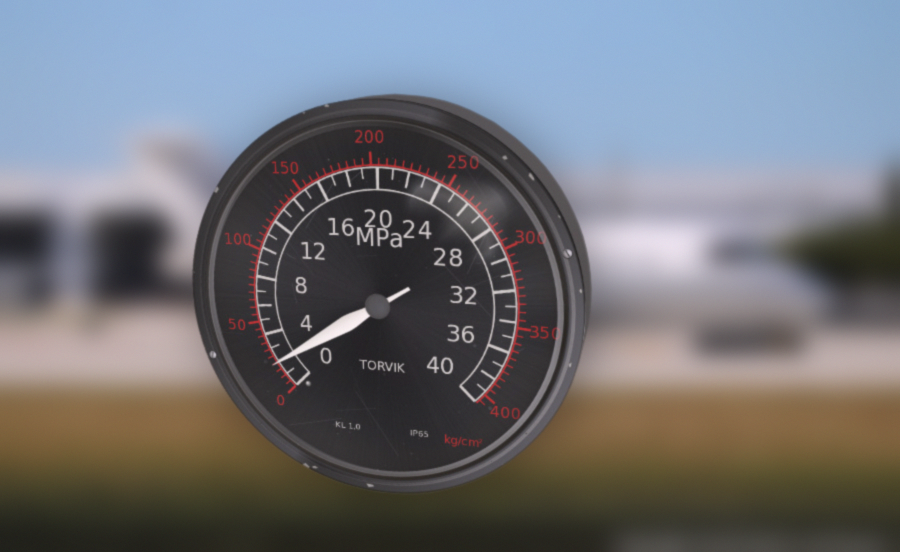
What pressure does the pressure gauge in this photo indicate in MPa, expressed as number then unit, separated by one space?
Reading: 2 MPa
